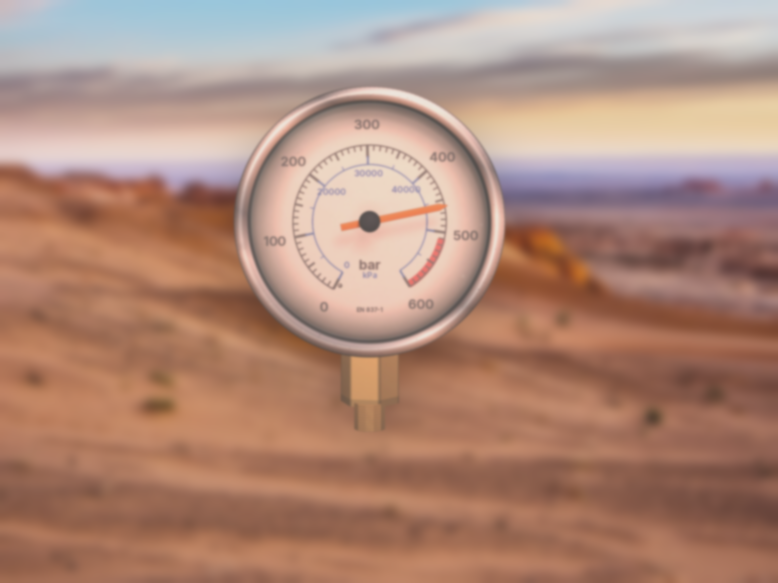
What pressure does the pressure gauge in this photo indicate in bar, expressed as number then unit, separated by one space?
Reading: 460 bar
